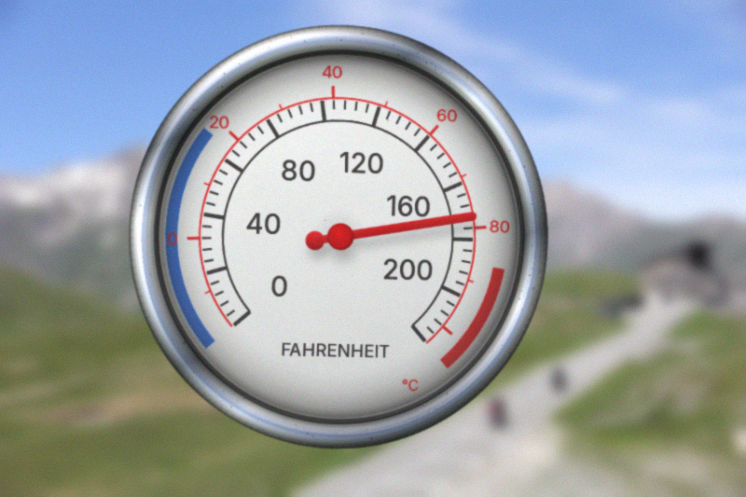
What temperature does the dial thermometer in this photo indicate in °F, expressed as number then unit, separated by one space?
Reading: 172 °F
